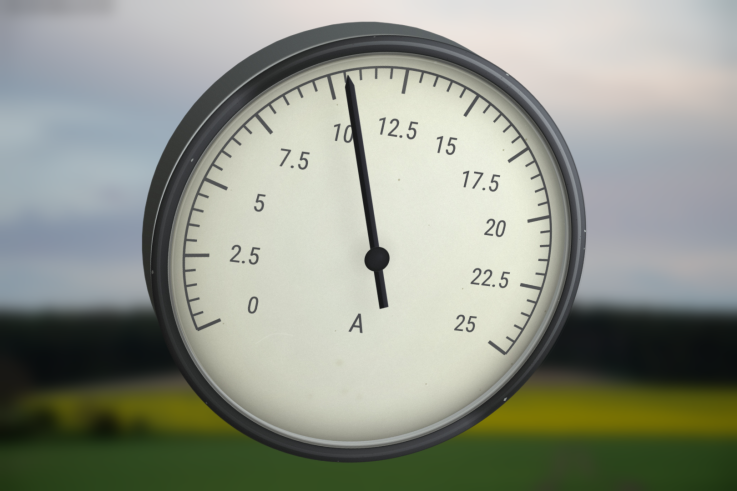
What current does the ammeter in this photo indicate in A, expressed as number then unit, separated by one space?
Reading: 10.5 A
